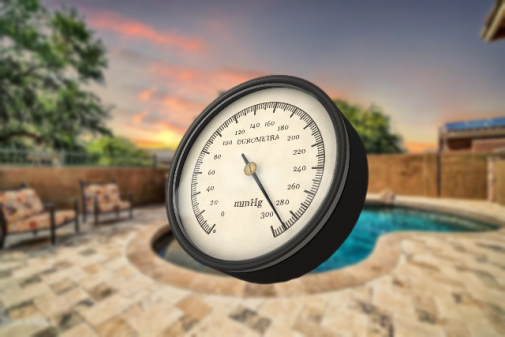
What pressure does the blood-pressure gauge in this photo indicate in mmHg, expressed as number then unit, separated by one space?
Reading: 290 mmHg
